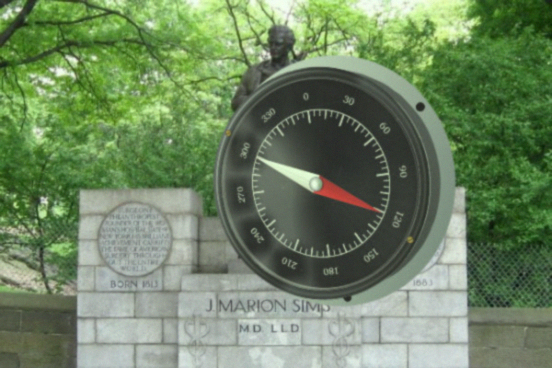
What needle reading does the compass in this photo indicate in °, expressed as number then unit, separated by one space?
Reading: 120 °
